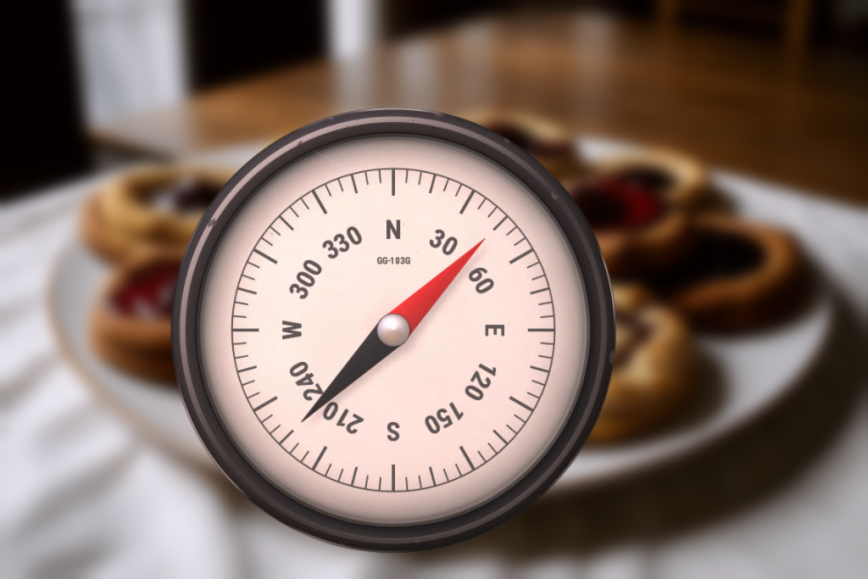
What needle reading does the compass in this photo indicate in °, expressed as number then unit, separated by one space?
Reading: 45 °
